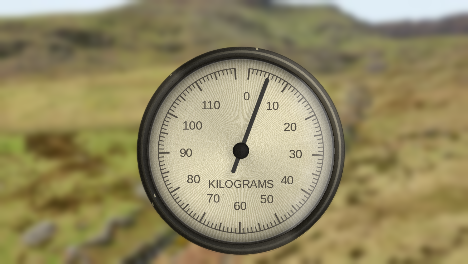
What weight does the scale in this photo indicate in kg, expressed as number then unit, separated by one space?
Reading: 5 kg
